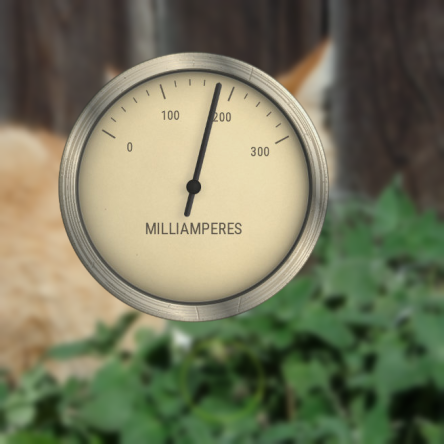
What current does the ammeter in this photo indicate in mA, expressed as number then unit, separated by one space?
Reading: 180 mA
